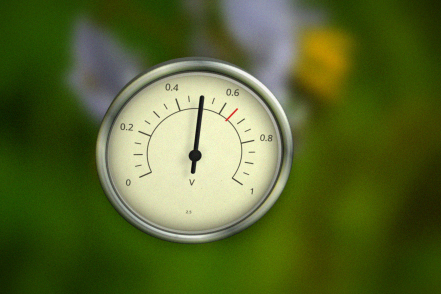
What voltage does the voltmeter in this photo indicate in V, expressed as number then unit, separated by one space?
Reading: 0.5 V
